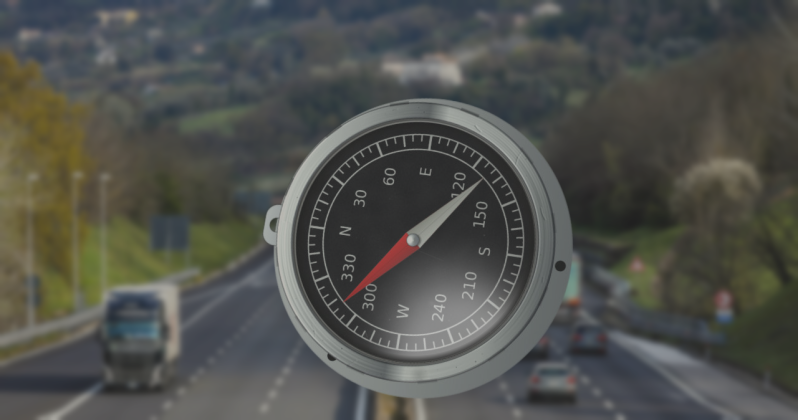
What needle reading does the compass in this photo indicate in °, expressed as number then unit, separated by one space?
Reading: 310 °
